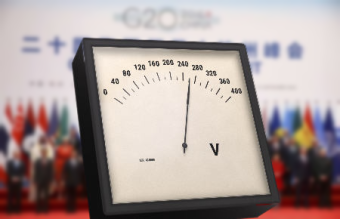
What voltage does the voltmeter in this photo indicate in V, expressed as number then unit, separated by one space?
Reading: 260 V
